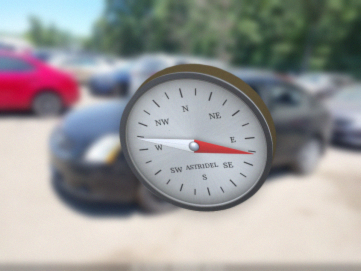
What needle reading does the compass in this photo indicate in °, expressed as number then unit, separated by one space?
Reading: 105 °
